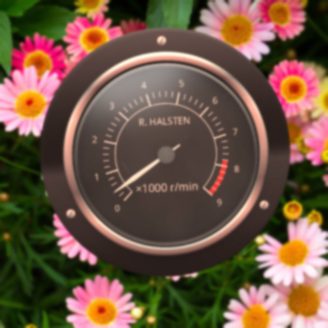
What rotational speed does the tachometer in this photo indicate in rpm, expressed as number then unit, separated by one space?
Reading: 400 rpm
